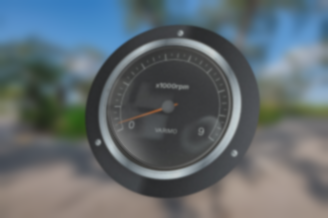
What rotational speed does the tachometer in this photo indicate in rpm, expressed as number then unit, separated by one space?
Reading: 250 rpm
